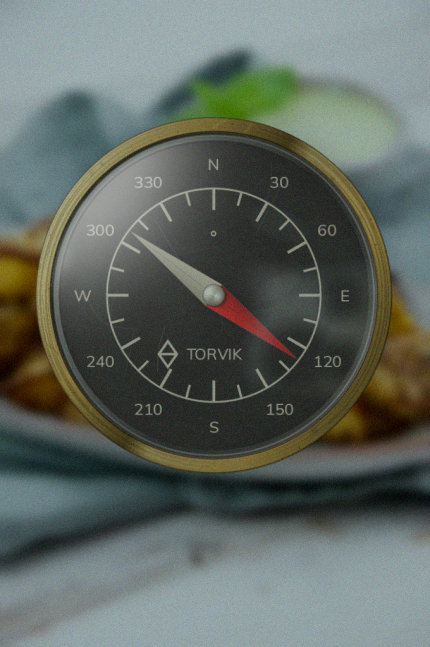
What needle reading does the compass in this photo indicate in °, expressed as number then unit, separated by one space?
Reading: 127.5 °
